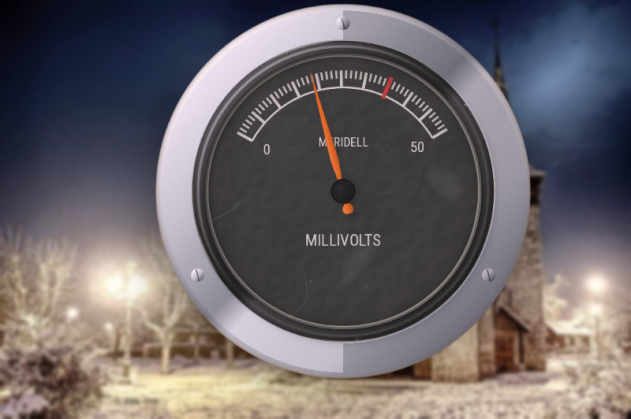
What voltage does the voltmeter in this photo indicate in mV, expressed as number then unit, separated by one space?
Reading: 19 mV
